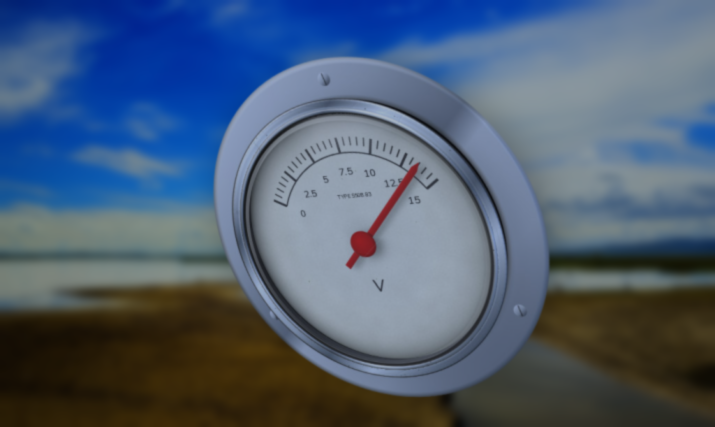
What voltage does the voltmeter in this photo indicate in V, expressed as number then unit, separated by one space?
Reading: 13.5 V
